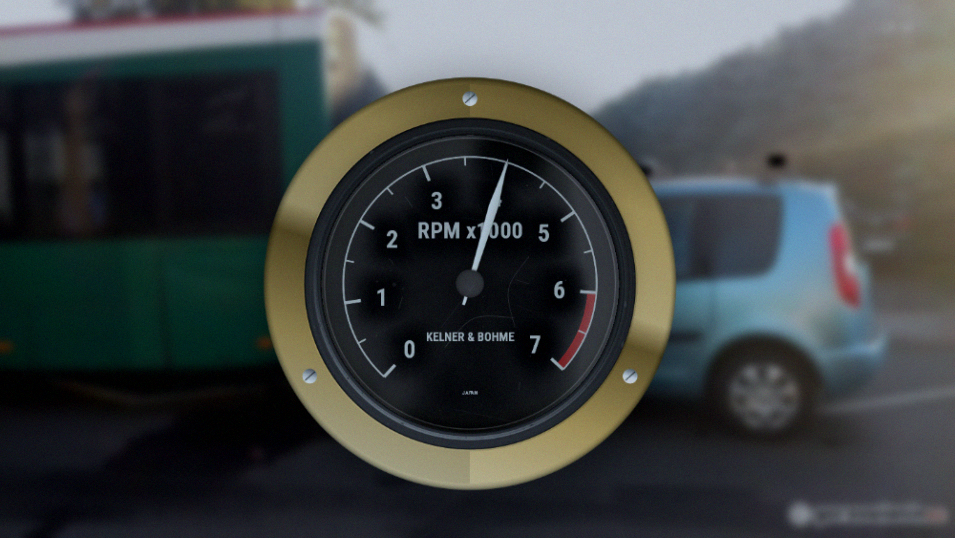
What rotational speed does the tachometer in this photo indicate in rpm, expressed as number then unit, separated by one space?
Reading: 4000 rpm
